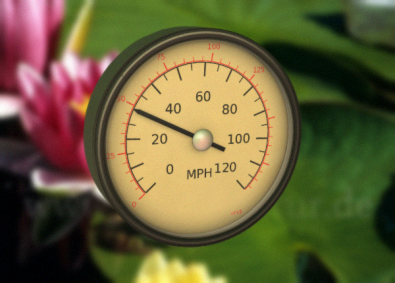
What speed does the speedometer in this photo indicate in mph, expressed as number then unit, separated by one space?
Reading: 30 mph
